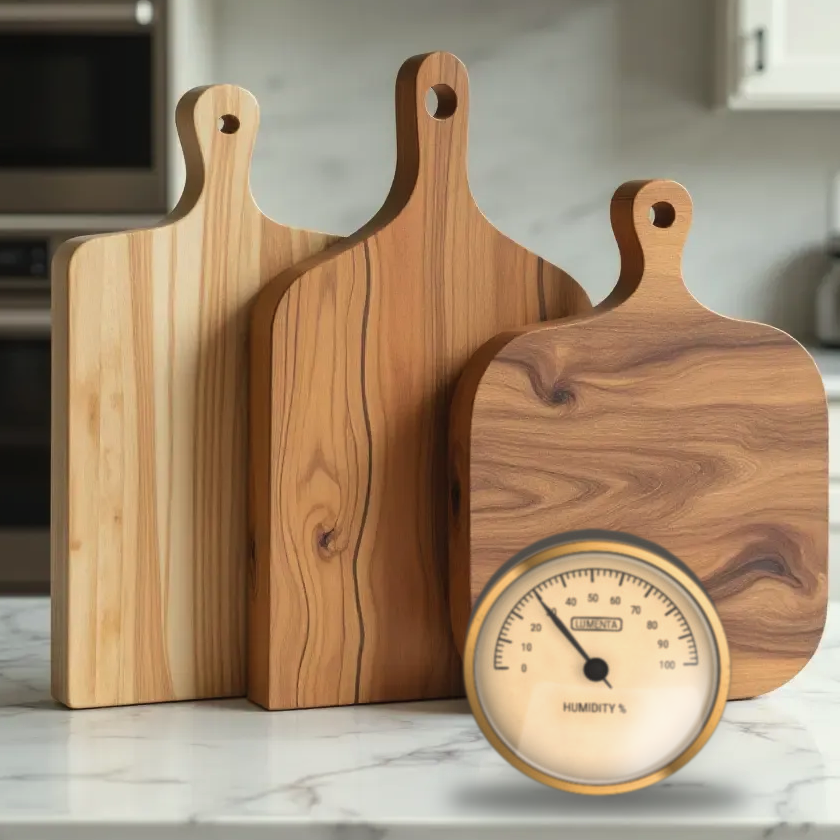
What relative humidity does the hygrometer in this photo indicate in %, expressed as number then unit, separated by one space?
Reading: 30 %
